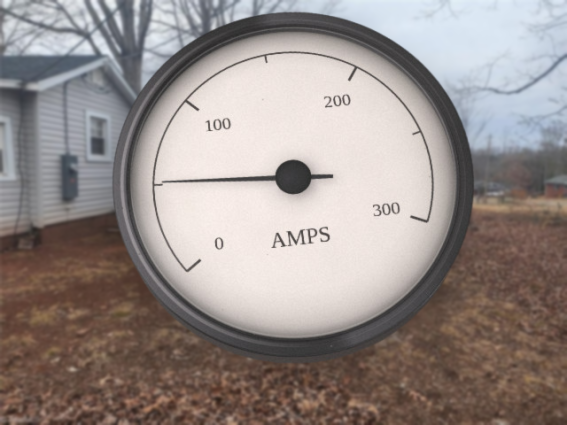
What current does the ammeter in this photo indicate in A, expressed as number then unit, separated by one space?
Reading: 50 A
